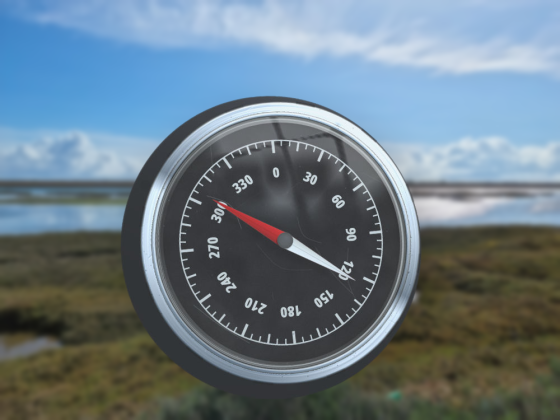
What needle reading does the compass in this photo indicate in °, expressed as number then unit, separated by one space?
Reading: 305 °
